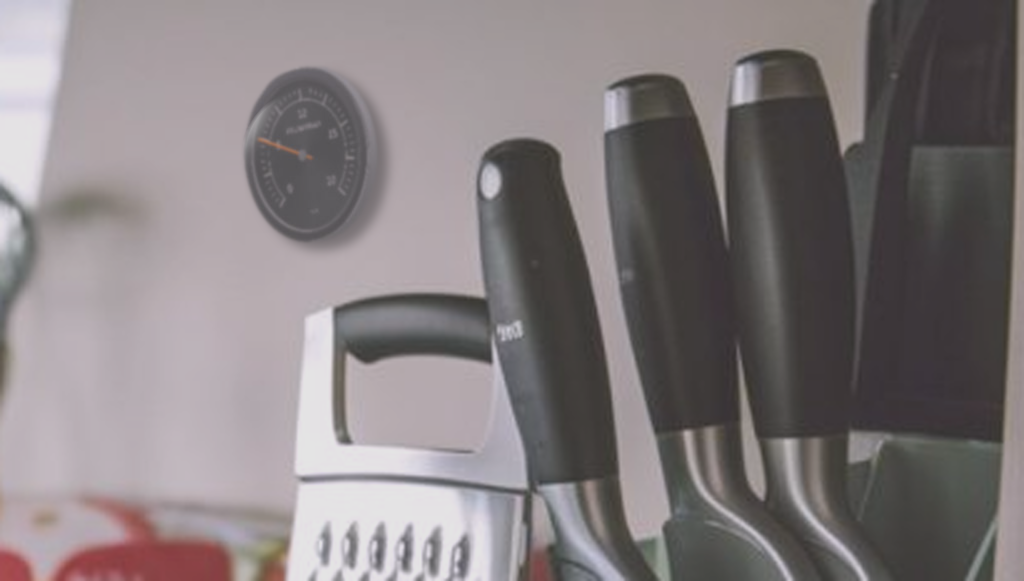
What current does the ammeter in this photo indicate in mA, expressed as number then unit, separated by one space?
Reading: 5 mA
